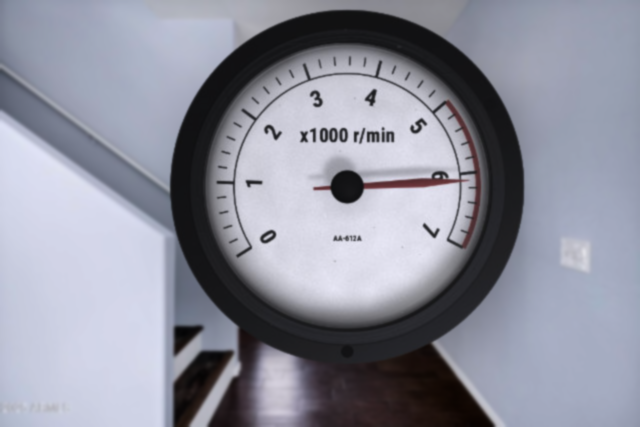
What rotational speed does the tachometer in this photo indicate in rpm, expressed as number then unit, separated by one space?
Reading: 6100 rpm
